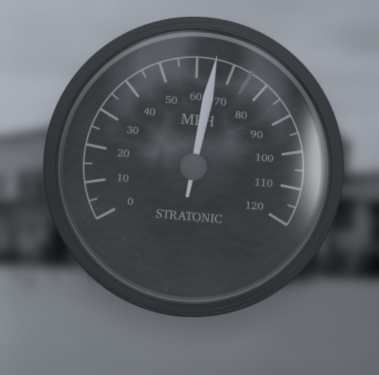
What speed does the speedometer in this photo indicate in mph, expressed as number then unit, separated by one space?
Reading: 65 mph
